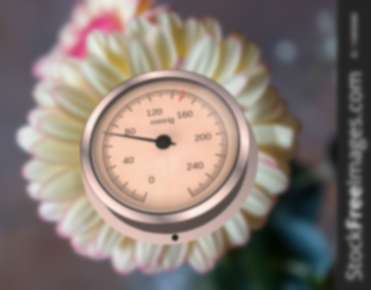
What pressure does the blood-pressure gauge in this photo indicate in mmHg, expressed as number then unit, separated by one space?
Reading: 70 mmHg
